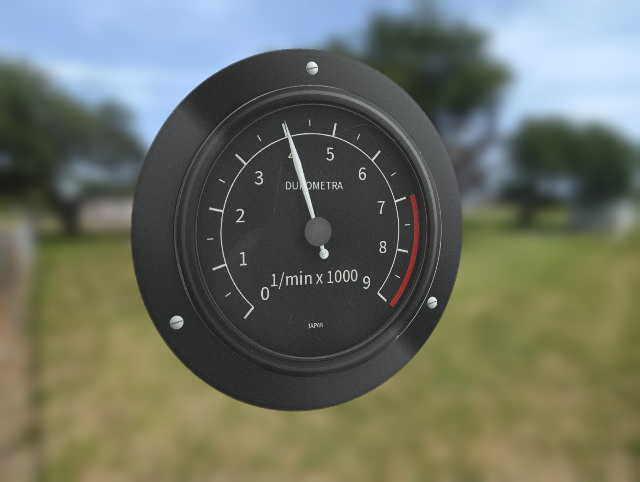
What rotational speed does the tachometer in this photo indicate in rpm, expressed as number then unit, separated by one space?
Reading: 4000 rpm
